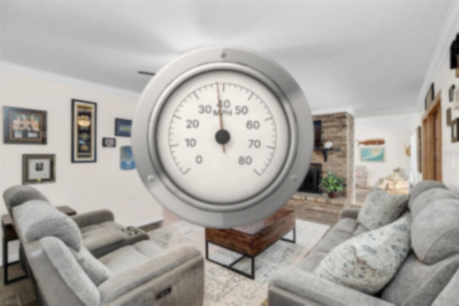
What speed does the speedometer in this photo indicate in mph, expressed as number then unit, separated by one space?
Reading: 38 mph
